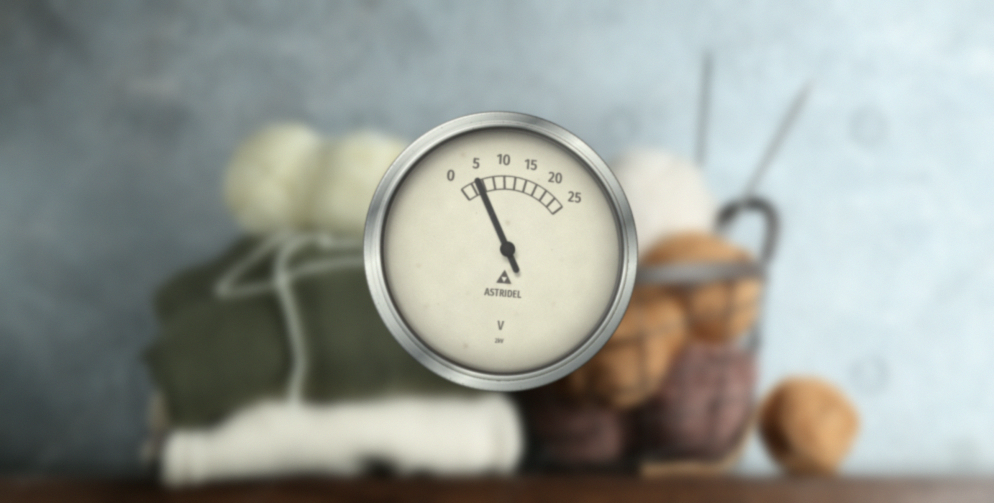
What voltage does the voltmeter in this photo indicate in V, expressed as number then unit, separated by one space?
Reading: 3.75 V
